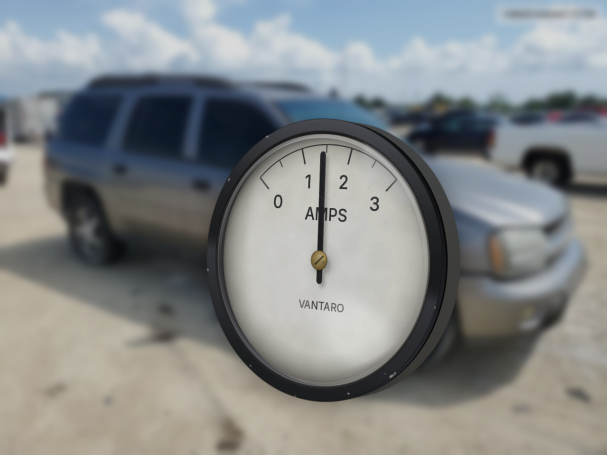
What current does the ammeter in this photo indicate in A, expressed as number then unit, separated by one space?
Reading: 1.5 A
